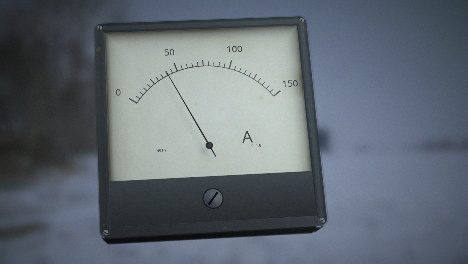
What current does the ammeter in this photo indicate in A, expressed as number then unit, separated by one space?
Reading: 40 A
